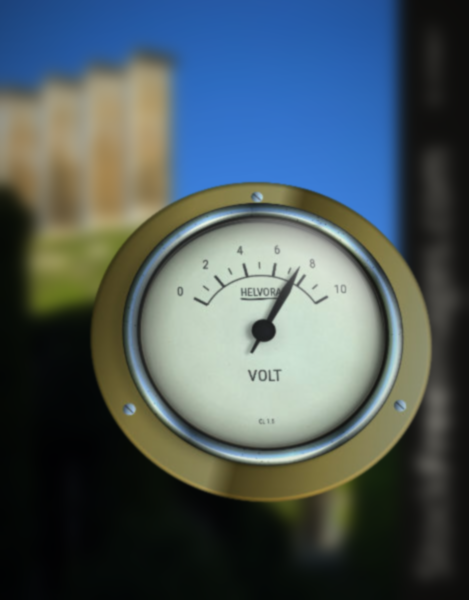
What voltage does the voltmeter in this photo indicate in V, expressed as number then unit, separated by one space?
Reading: 7.5 V
